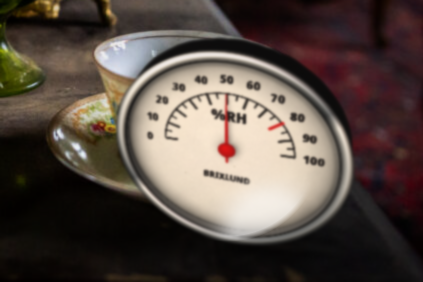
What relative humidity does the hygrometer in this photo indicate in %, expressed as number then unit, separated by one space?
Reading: 50 %
